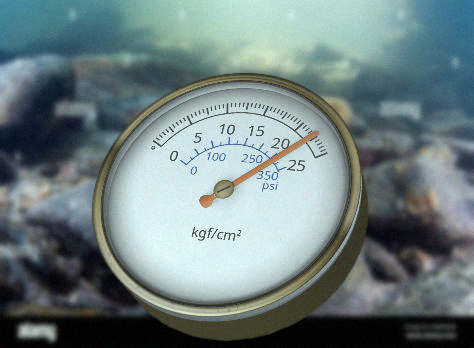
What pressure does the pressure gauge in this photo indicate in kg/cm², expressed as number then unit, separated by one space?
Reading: 22.5 kg/cm²
